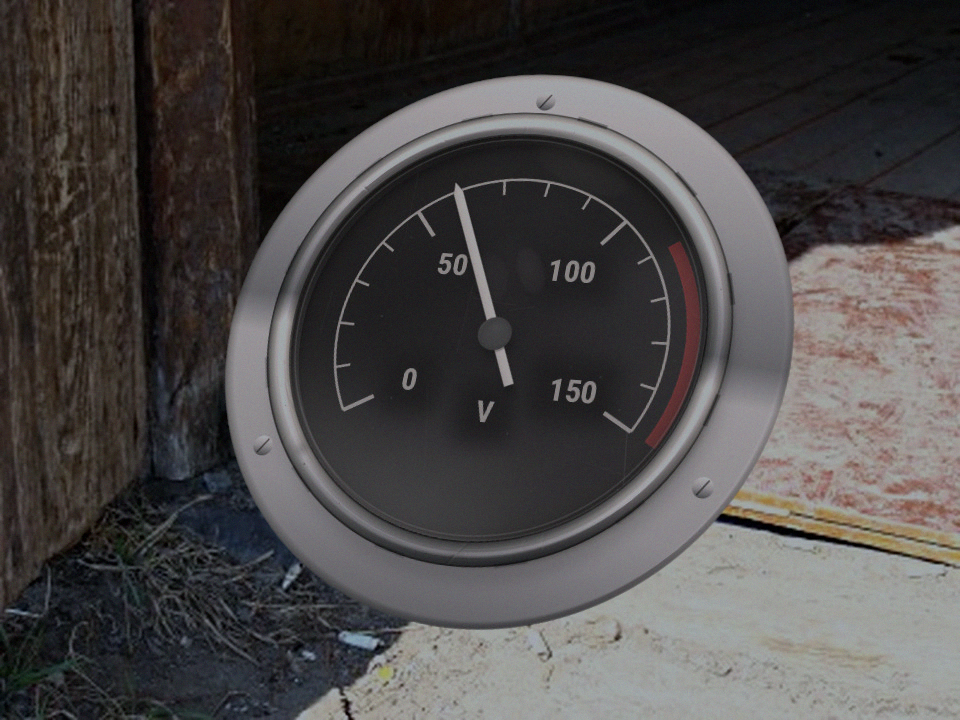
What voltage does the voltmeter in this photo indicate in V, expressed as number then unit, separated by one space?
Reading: 60 V
